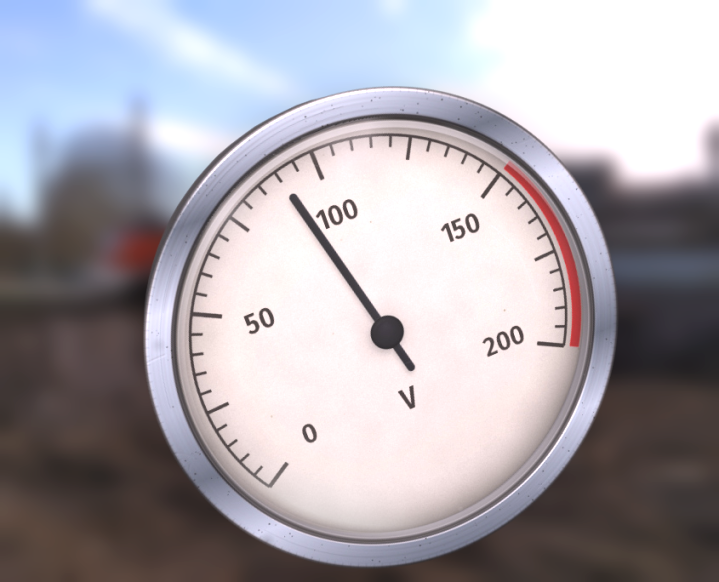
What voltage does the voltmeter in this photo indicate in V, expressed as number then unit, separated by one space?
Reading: 90 V
